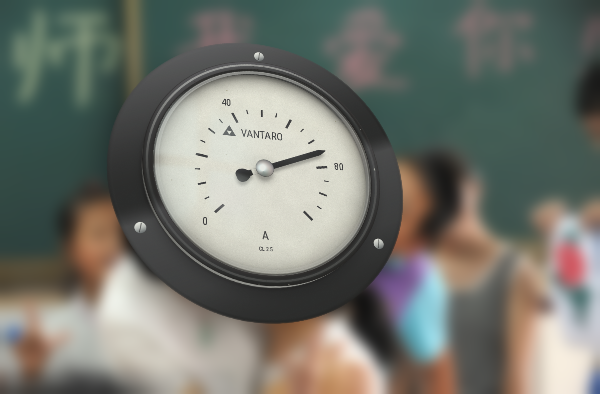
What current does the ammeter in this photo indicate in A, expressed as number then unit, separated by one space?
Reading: 75 A
